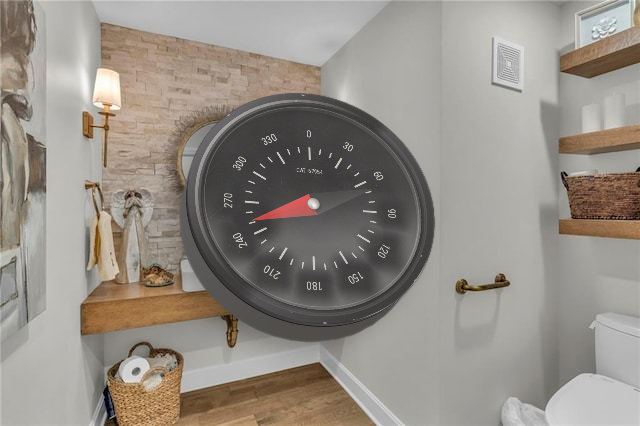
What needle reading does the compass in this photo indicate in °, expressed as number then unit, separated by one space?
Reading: 250 °
